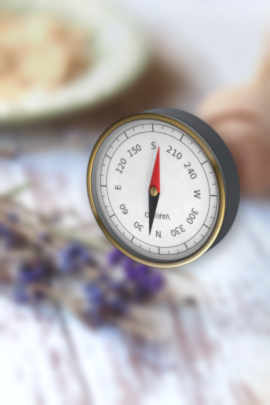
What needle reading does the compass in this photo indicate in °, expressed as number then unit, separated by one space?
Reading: 190 °
